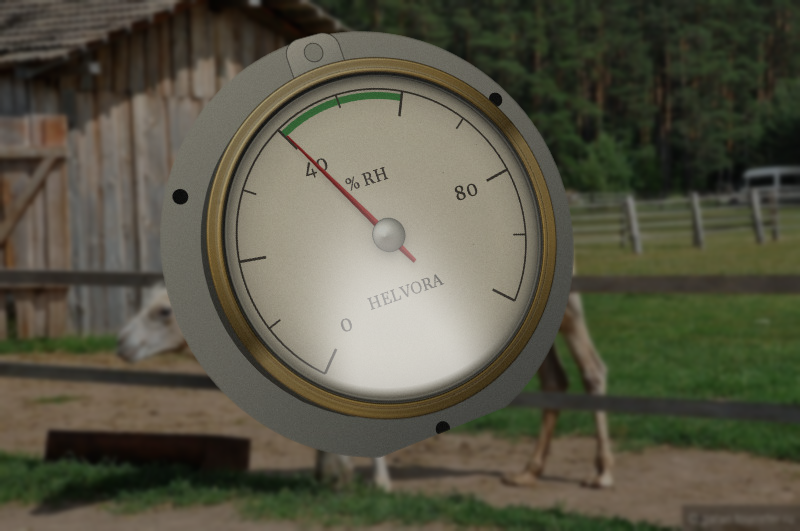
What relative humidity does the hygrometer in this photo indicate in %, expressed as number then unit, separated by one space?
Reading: 40 %
